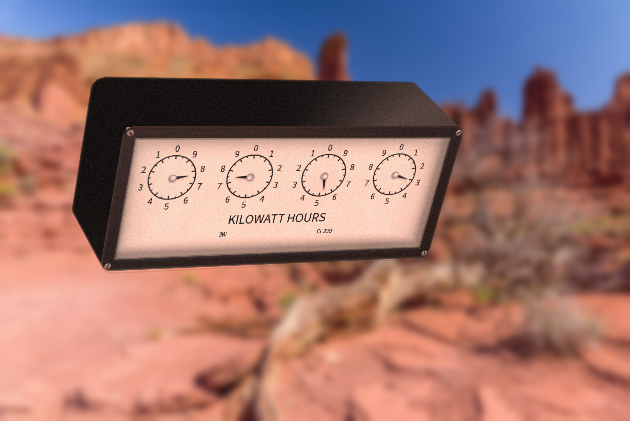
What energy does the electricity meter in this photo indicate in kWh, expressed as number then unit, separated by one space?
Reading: 7753 kWh
